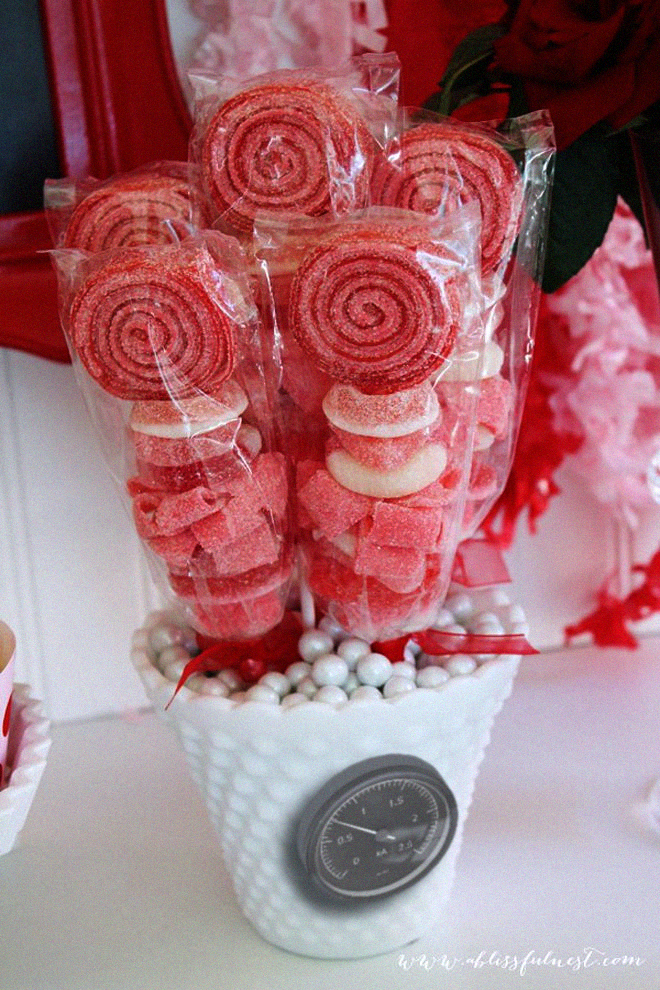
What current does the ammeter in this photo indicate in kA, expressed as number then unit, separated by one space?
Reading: 0.75 kA
